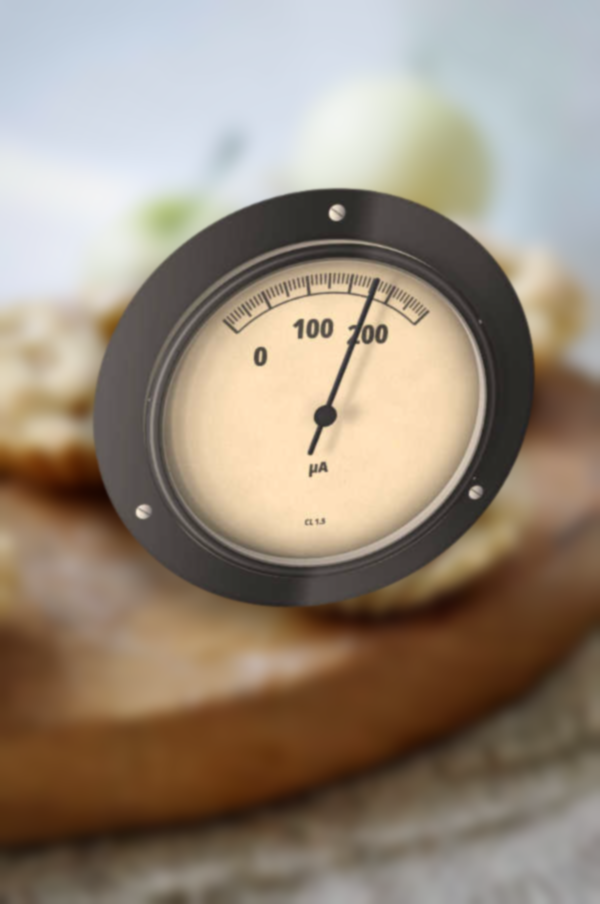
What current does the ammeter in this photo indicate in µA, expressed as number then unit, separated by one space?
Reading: 175 µA
